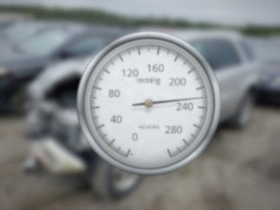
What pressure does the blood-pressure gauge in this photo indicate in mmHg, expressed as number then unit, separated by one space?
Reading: 230 mmHg
